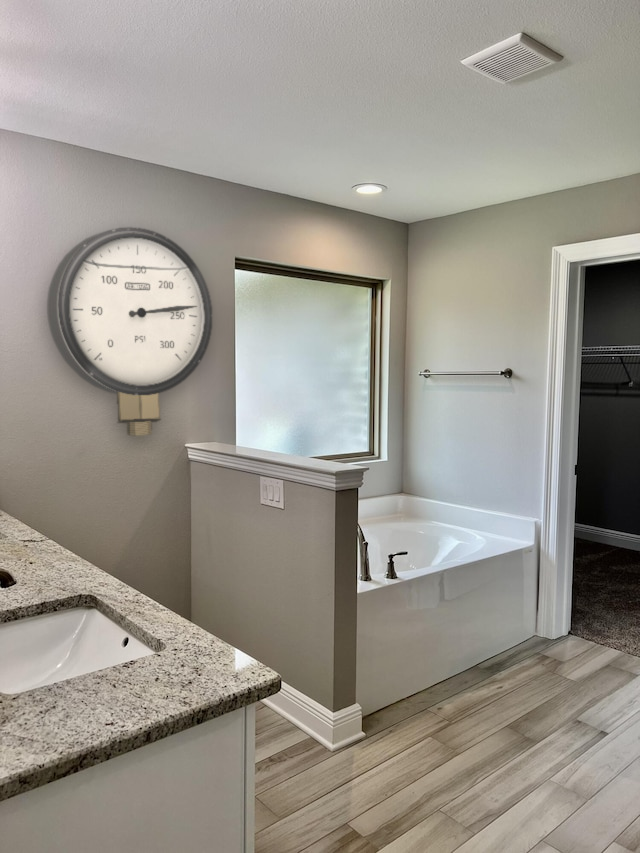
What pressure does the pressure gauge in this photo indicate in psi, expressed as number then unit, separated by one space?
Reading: 240 psi
